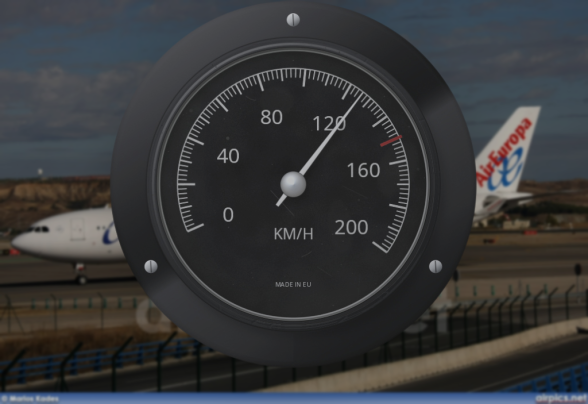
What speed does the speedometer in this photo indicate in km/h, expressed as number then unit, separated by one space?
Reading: 126 km/h
